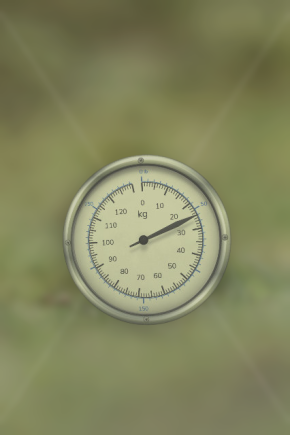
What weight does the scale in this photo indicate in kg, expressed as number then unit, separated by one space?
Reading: 25 kg
